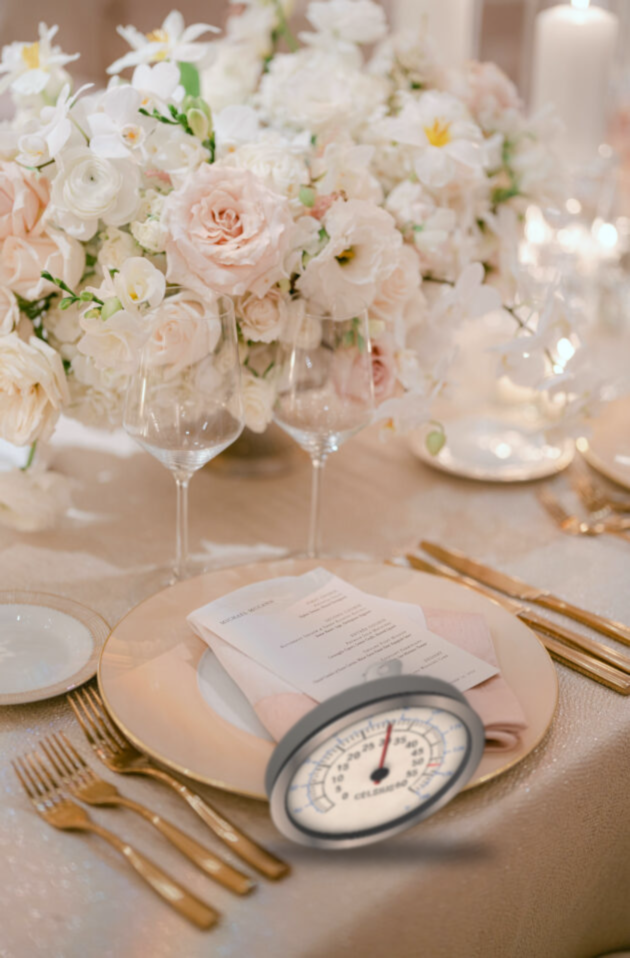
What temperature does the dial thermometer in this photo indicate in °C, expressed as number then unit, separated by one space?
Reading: 30 °C
